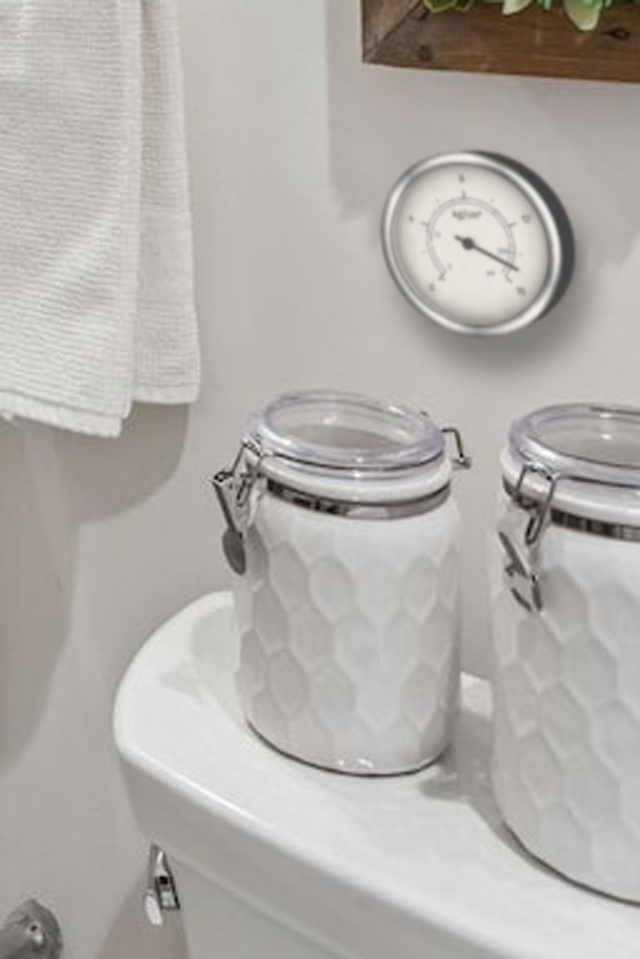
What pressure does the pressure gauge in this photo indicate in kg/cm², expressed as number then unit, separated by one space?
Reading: 15 kg/cm²
